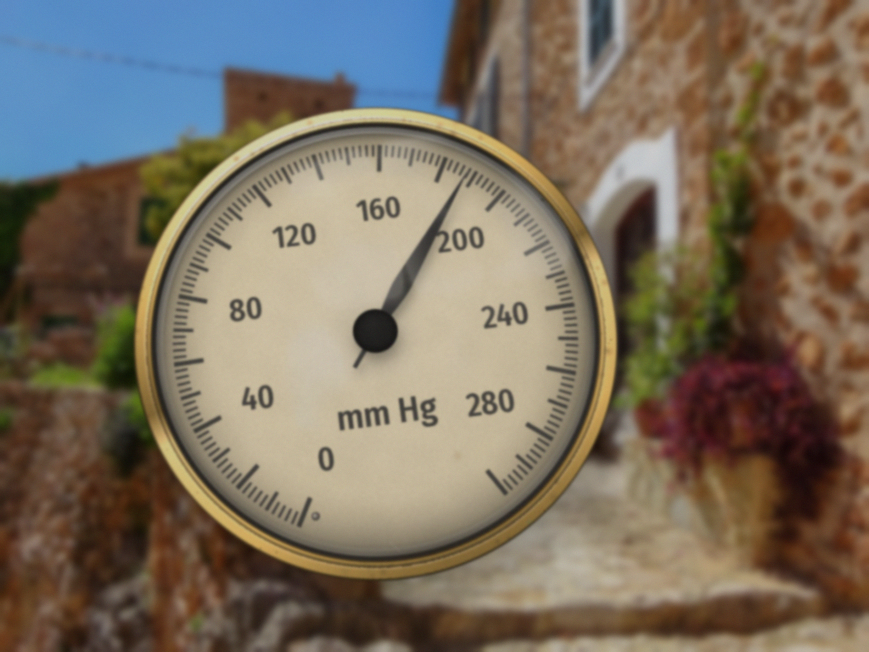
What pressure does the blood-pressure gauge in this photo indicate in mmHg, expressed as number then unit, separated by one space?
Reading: 188 mmHg
